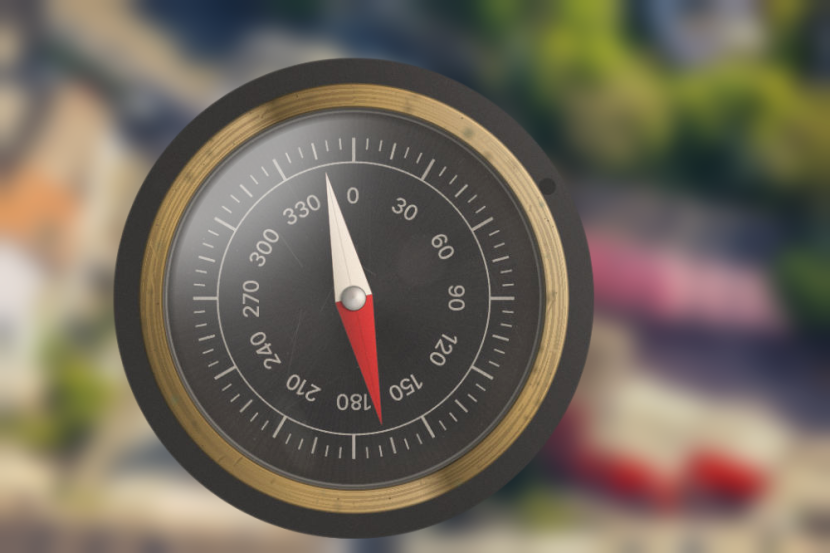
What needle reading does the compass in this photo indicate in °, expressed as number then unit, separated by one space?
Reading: 167.5 °
